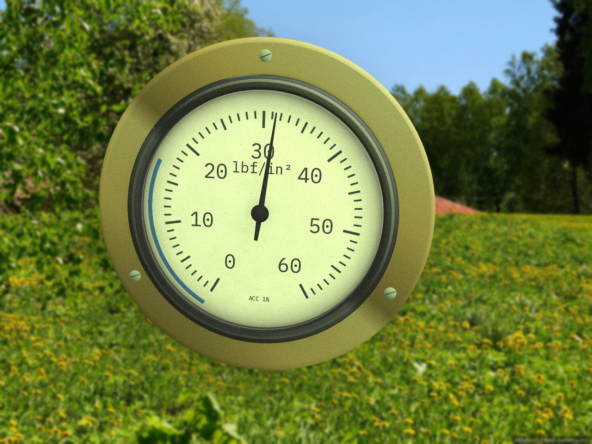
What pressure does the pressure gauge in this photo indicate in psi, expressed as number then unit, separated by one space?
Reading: 31.5 psi
